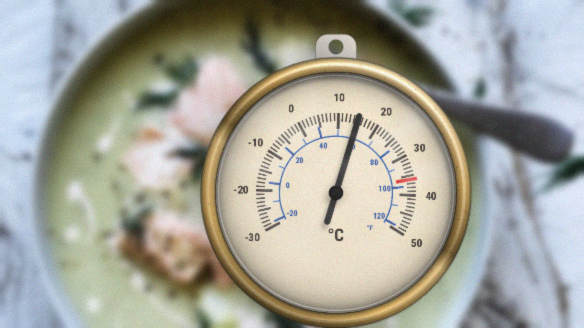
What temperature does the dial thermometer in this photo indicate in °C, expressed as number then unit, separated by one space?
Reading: 15 °C
